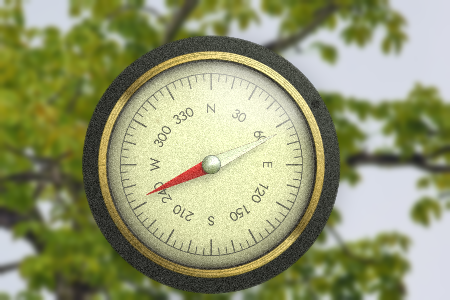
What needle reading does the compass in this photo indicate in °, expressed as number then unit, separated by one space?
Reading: 245 °
